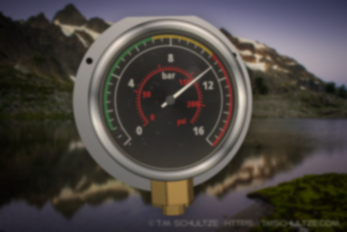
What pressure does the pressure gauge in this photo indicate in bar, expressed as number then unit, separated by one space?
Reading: 11 bar
